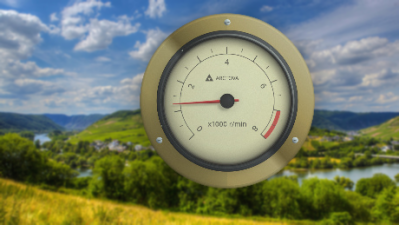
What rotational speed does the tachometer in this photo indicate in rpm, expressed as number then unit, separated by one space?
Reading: 1250 rpm
